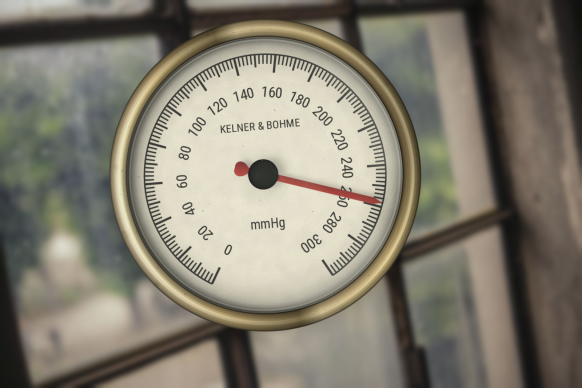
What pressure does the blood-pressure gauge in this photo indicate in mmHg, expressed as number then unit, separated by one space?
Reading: 258 mmHg
